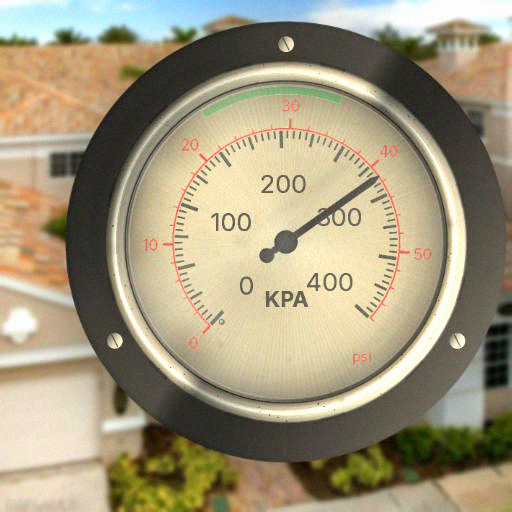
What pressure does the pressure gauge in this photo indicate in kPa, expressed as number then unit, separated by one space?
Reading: 285 kPa
